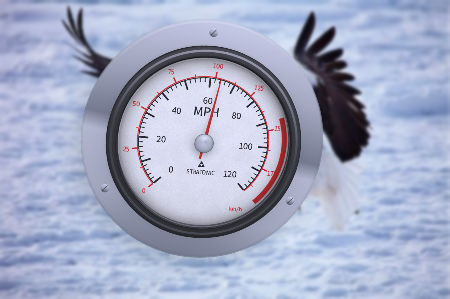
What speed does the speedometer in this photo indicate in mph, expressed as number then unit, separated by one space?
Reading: 64 mph
